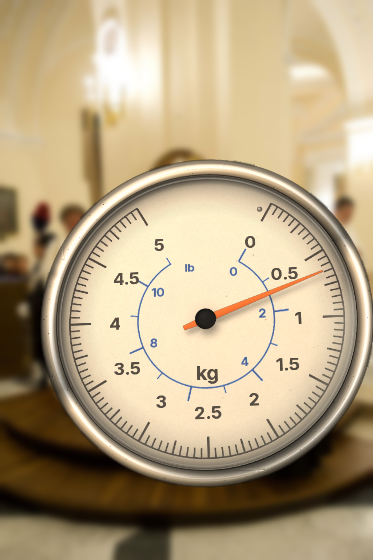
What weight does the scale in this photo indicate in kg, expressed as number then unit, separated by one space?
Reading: 0.65 kg
